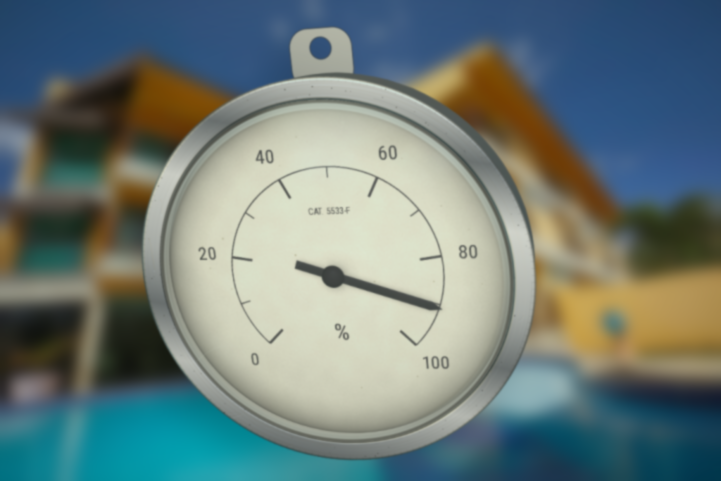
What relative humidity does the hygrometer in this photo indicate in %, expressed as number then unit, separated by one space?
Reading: 90 %
